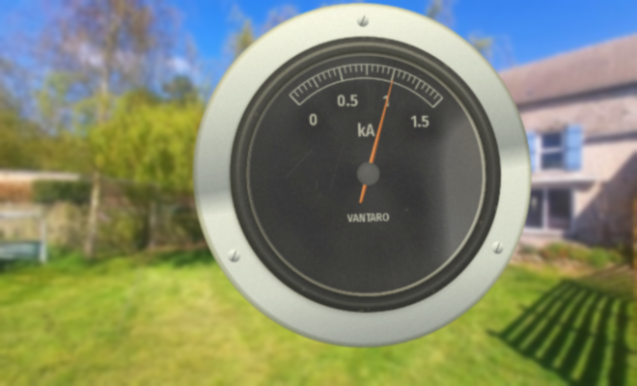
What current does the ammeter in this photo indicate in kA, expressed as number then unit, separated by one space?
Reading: 1 kA
